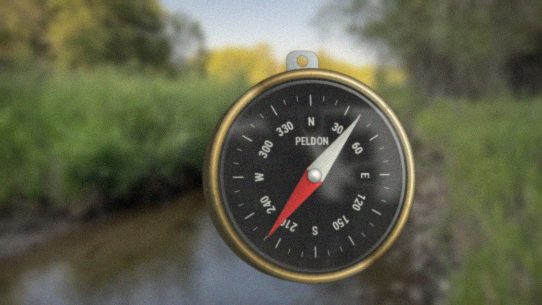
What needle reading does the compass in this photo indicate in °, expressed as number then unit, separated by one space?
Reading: 220 °
